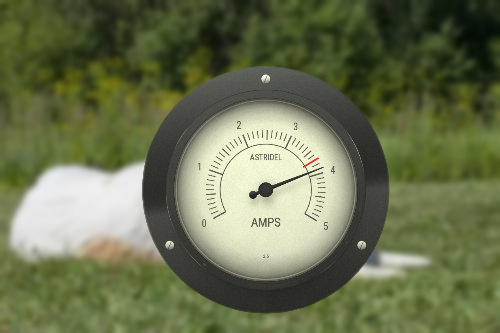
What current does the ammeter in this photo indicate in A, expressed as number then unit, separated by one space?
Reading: 3.9 A
